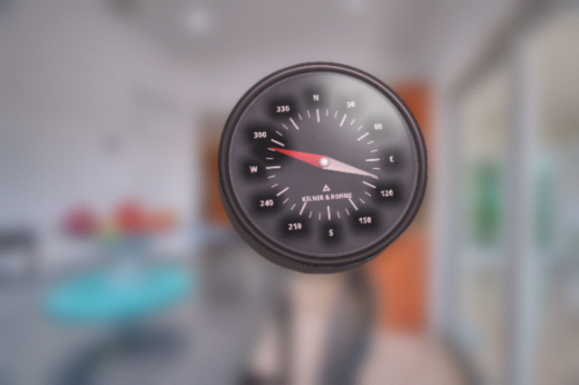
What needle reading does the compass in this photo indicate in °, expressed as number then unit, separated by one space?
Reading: 290 °
